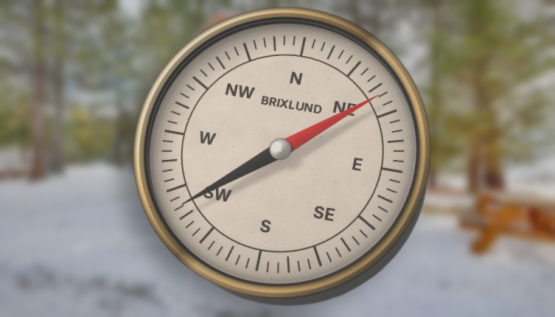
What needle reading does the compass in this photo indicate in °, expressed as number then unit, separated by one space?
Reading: 50 °
